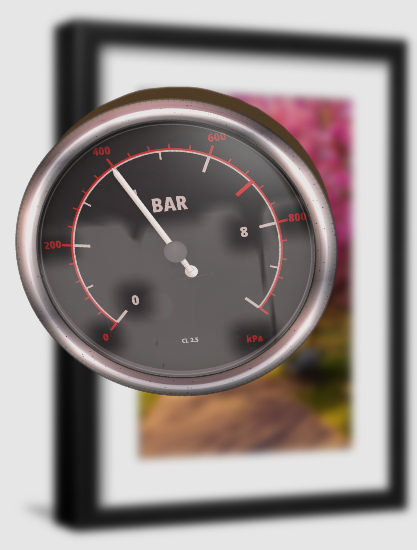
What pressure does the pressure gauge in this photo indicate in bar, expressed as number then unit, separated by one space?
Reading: 4 bar
